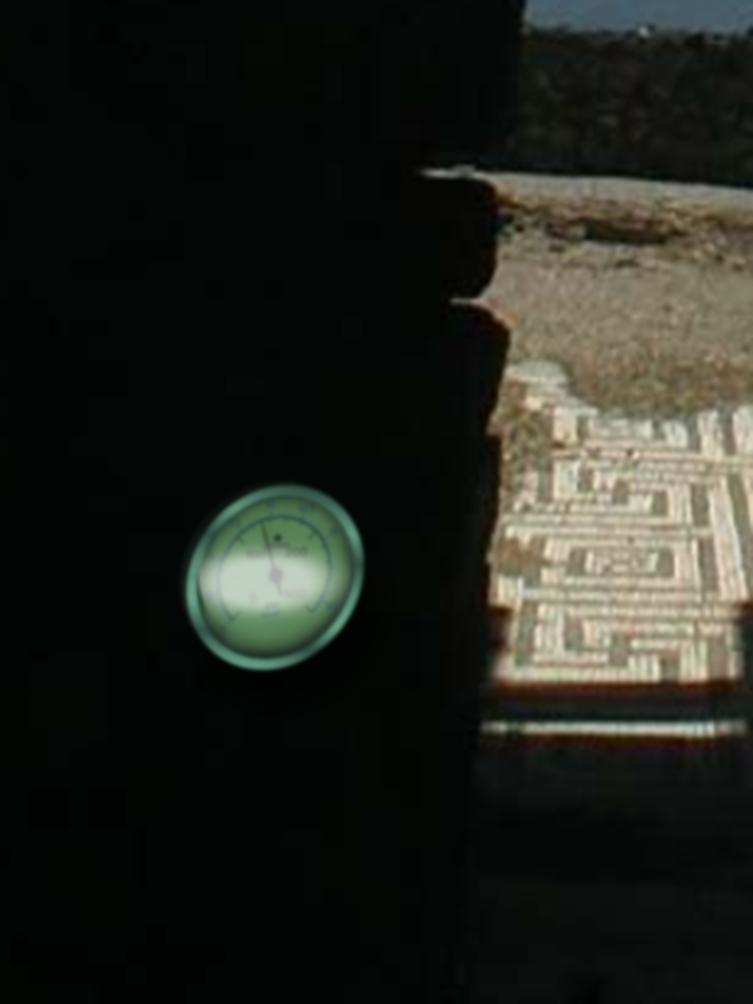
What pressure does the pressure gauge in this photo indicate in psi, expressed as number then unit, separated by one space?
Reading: 130 psi
